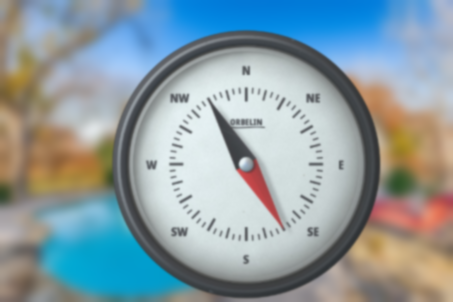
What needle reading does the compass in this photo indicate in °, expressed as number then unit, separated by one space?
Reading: 150 °
